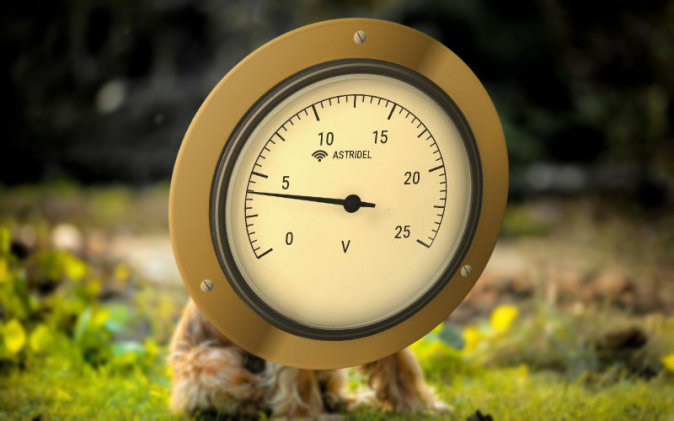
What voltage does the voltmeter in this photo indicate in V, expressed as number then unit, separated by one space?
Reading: 4 V
